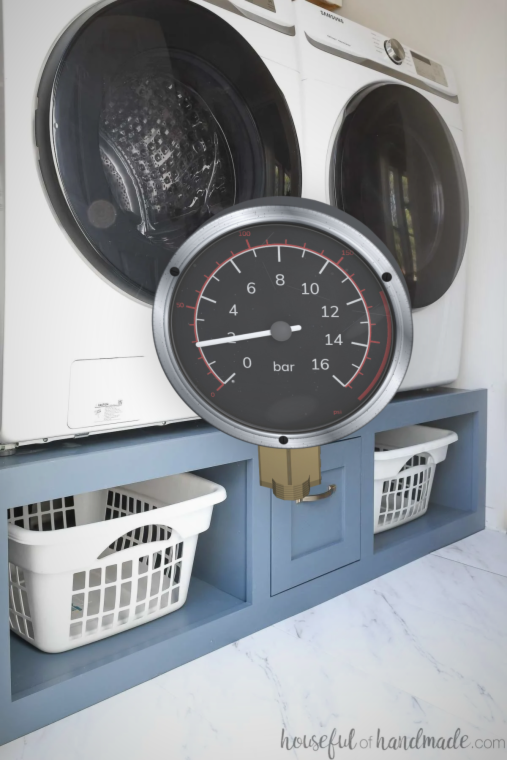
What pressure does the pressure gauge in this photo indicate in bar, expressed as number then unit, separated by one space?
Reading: 2 bar
